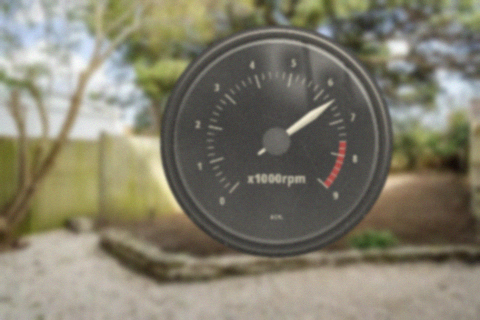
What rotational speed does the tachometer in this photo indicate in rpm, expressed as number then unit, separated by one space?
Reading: 6400 rpm
